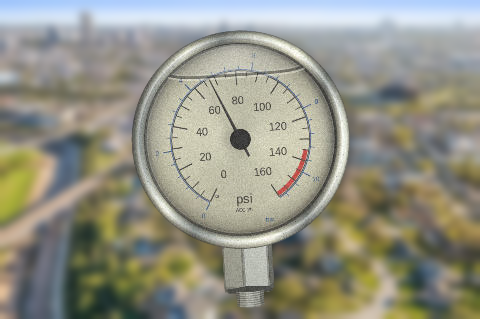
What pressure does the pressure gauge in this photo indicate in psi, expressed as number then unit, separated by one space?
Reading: 67.5 psi
